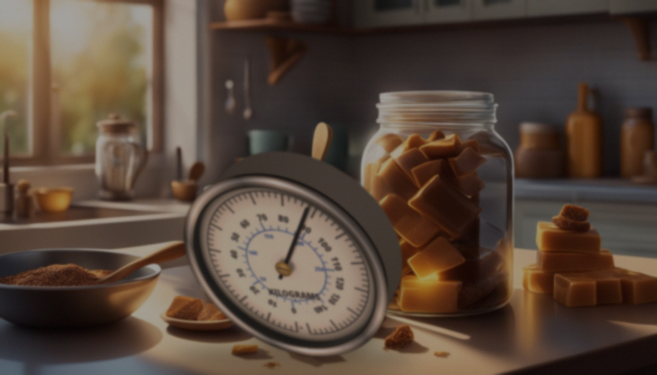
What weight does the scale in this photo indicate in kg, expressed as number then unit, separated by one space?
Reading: 88 kg
